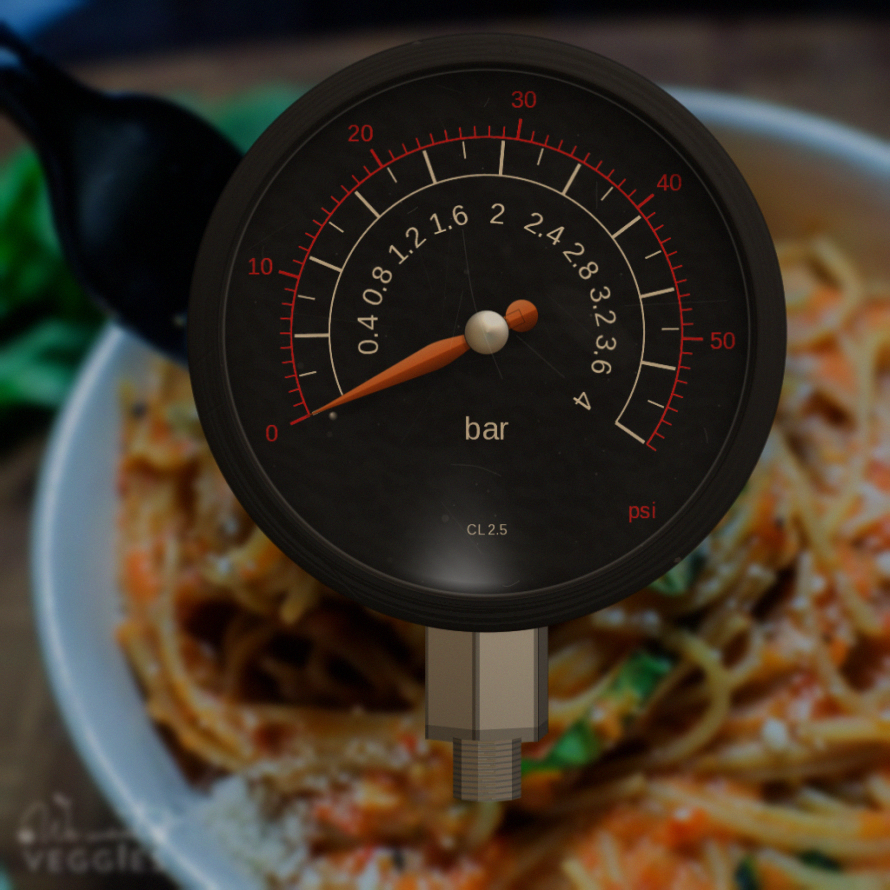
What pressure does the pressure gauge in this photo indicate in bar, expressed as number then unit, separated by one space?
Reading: 0 bar
